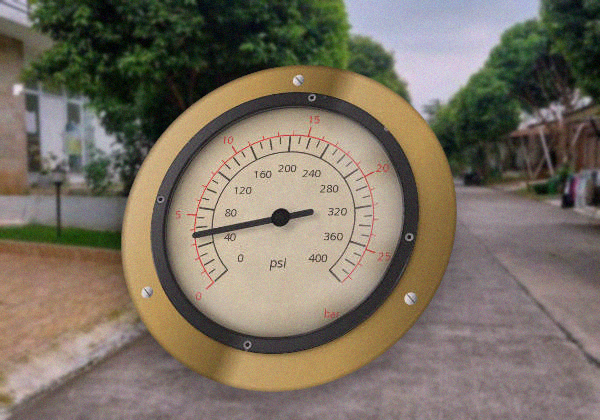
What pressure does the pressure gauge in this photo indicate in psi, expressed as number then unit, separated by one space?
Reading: 50 psi
